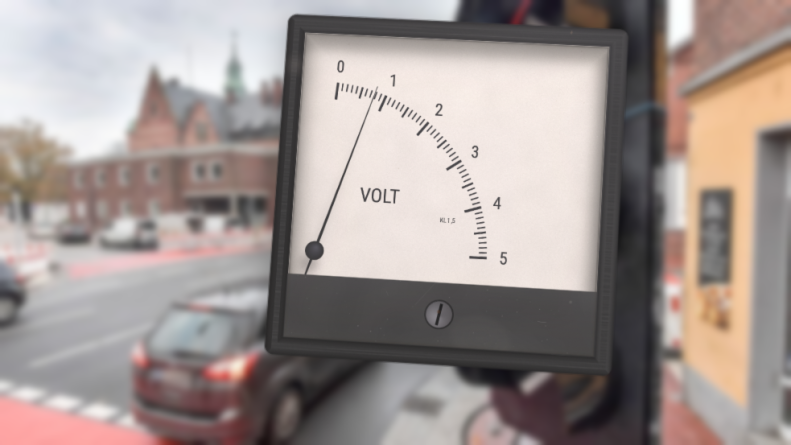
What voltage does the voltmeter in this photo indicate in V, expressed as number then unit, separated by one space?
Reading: 0.8 V
